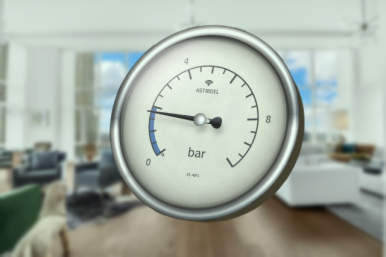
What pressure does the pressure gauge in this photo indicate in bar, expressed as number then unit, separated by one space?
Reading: 1.75 bar
